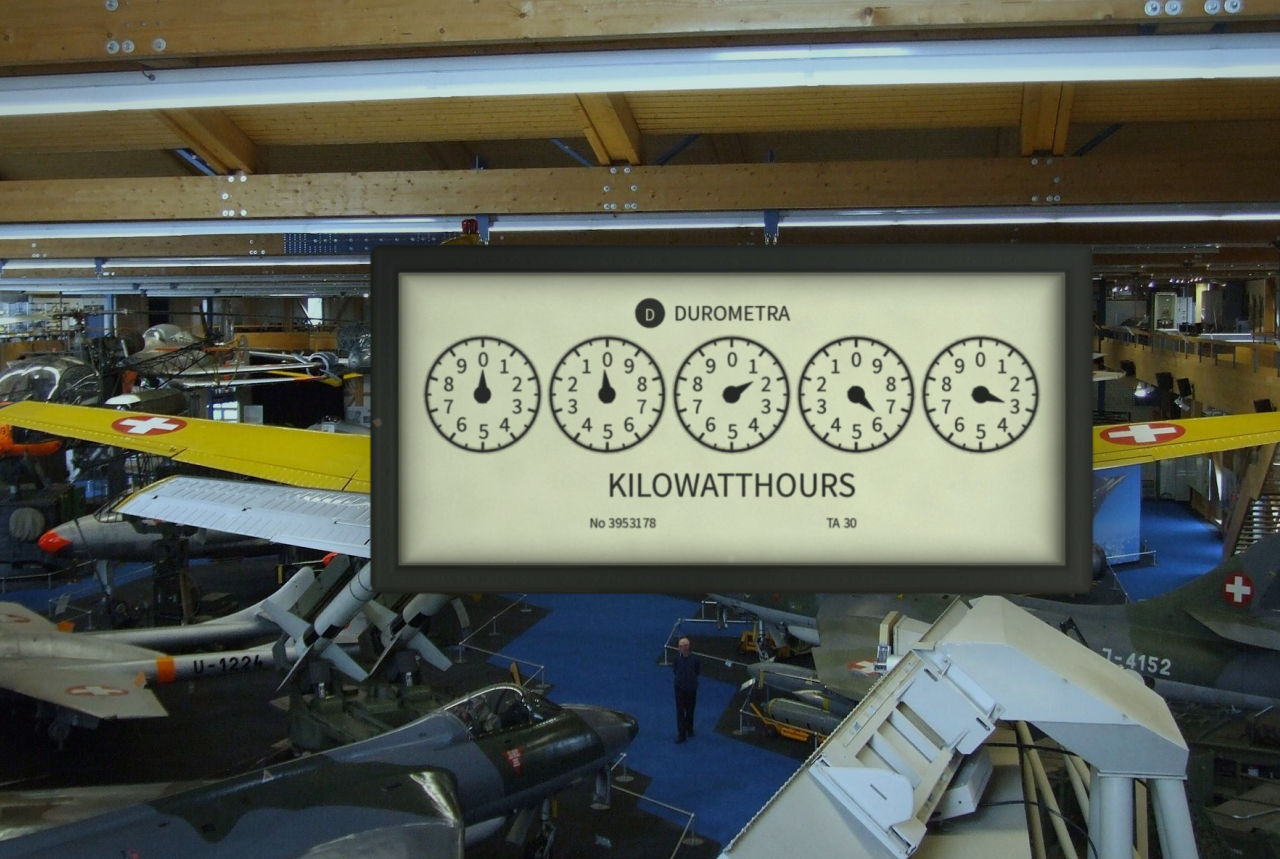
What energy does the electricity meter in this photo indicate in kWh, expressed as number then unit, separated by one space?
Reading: 163 kWh
